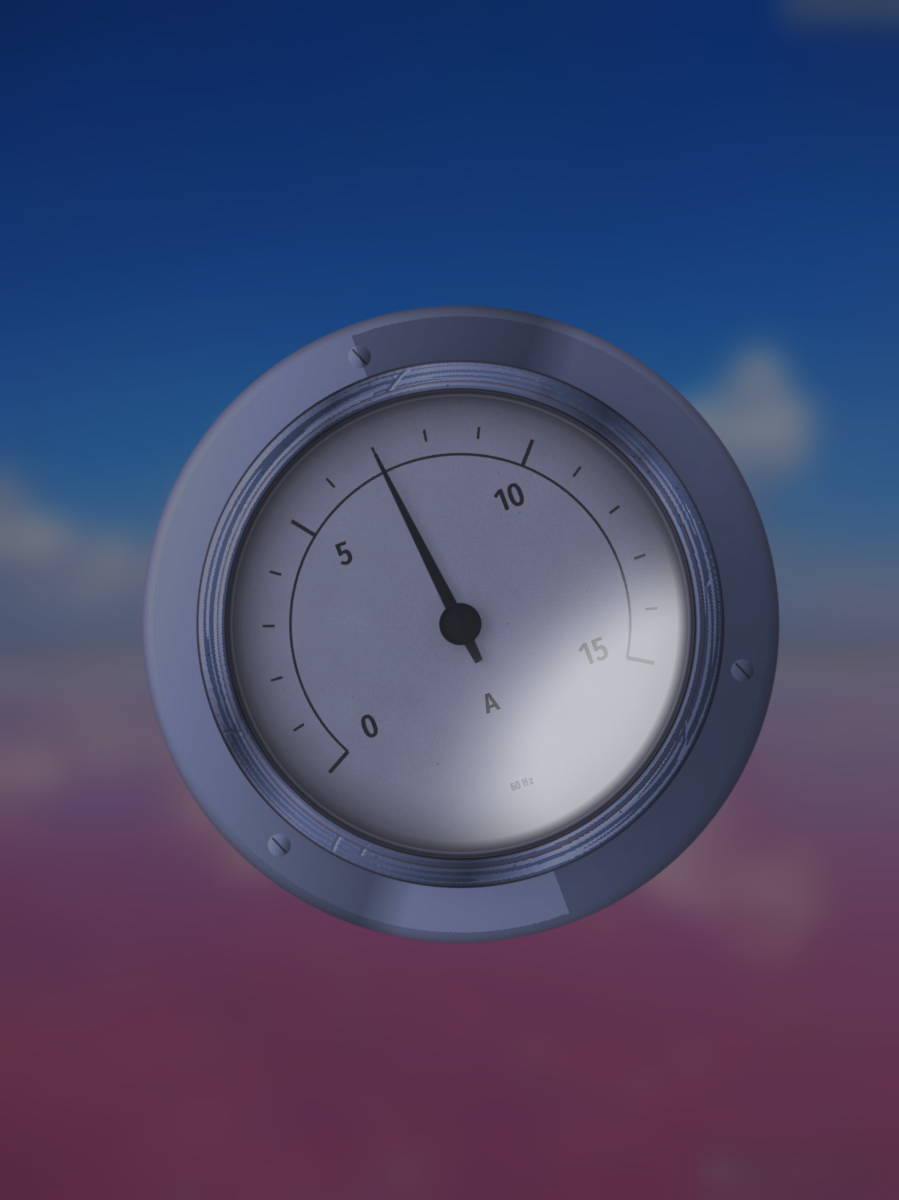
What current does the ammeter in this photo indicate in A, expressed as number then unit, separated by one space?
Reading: 7 A
